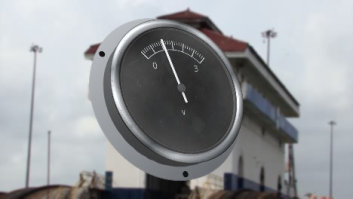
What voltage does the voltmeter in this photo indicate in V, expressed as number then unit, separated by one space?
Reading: 1 V
